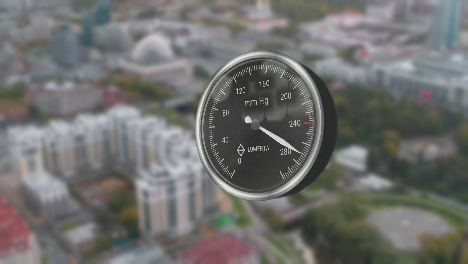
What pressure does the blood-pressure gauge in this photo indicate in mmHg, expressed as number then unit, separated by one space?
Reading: 270 mmHg
